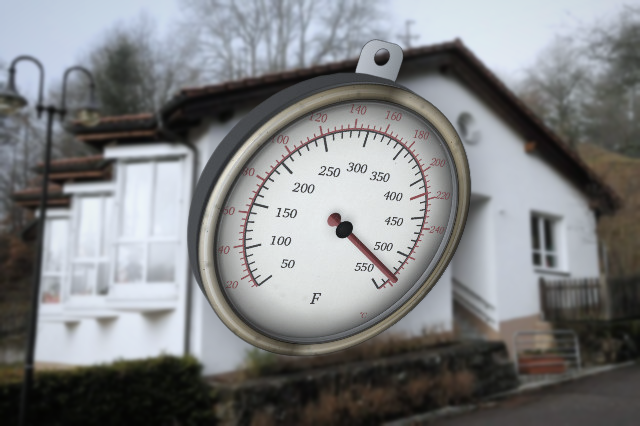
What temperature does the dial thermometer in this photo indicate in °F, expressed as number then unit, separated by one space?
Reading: 530 °F
